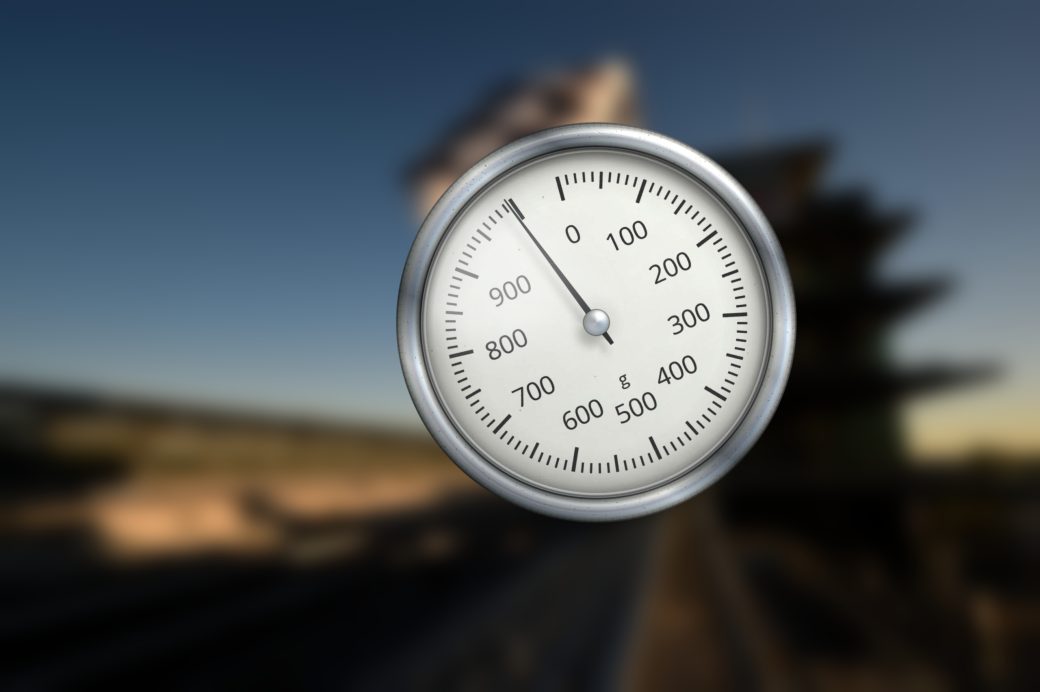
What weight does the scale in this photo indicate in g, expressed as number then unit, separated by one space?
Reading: 995 g
